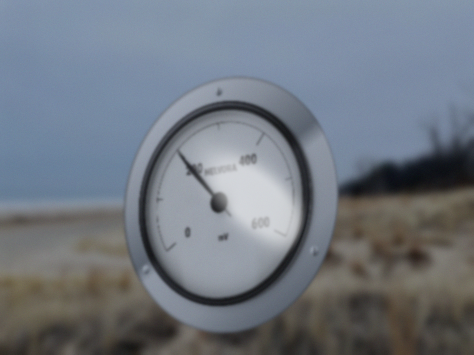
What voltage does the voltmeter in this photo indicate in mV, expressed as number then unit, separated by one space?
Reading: 200 mV
